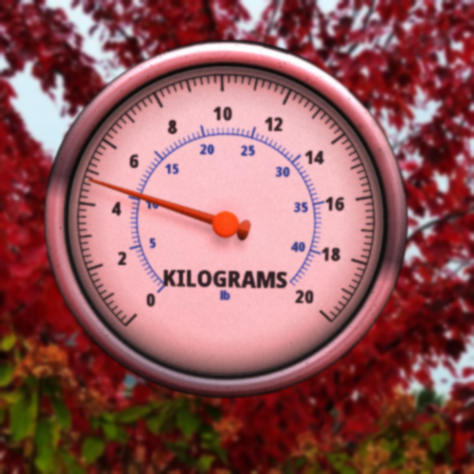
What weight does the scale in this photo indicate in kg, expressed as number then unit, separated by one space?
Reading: 4.8 kg
